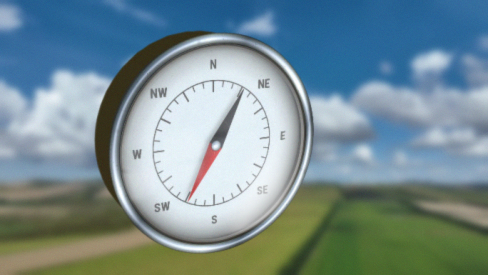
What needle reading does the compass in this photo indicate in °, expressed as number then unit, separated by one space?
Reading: 210 °
